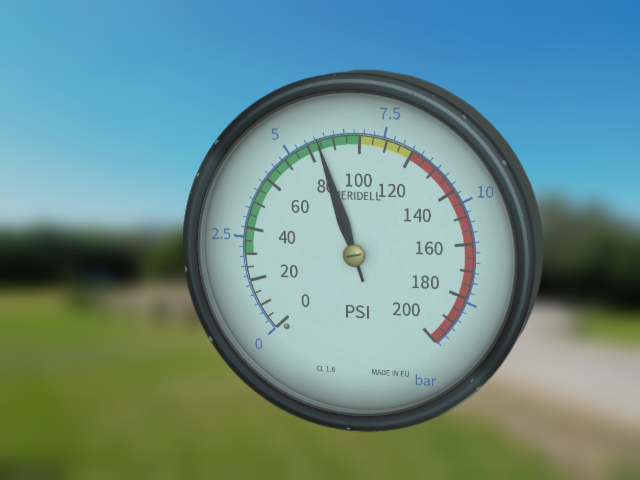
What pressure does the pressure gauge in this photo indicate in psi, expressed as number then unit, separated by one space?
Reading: 85 psi
